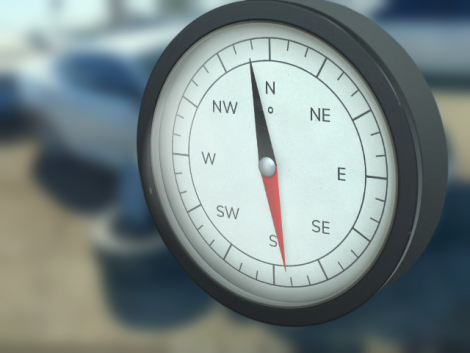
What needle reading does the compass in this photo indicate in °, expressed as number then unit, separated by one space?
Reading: 170 °
